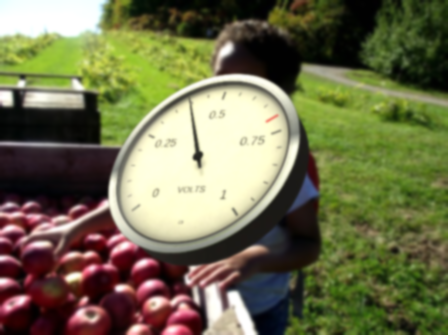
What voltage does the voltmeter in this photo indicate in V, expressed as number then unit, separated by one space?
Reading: 0.4 V
